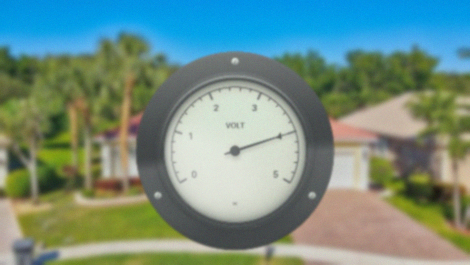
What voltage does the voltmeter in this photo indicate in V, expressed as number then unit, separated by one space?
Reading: 4 V
